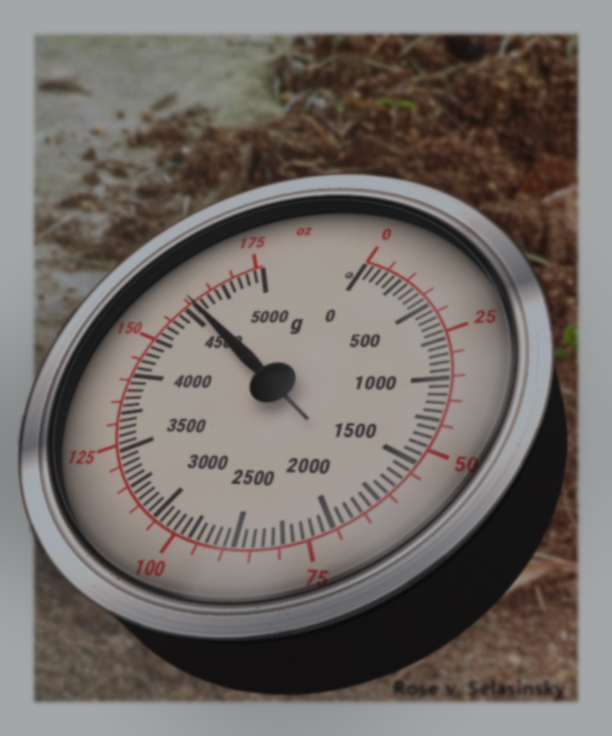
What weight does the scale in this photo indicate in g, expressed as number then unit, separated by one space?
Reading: 4550 g
